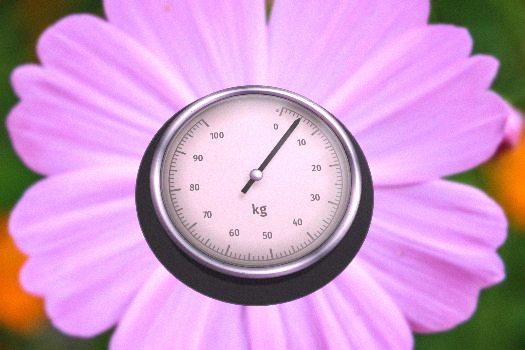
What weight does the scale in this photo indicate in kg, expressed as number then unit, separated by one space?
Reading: 5 kg
